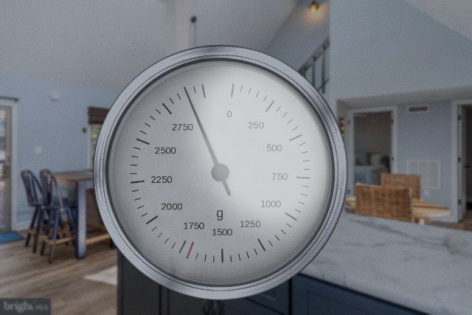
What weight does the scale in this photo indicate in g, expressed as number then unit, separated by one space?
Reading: 2900 g
